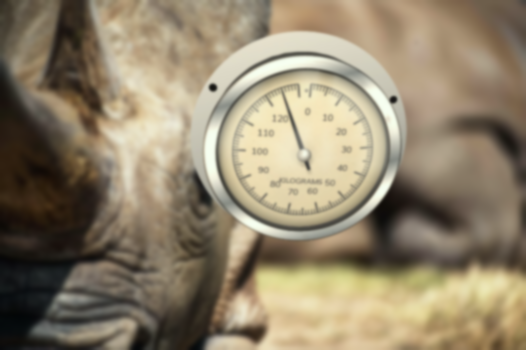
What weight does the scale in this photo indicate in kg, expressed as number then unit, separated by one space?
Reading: 125 kg
